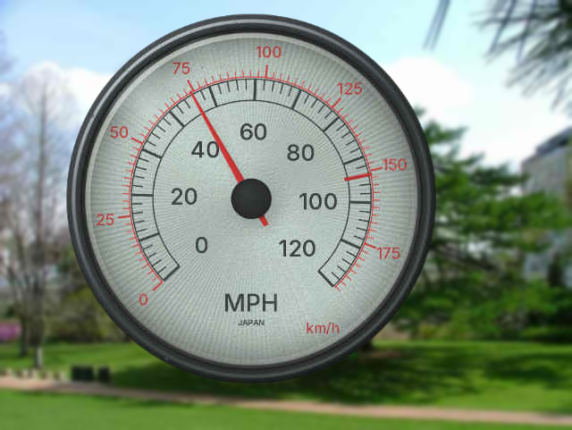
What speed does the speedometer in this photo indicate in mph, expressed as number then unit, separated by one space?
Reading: 46 mph
